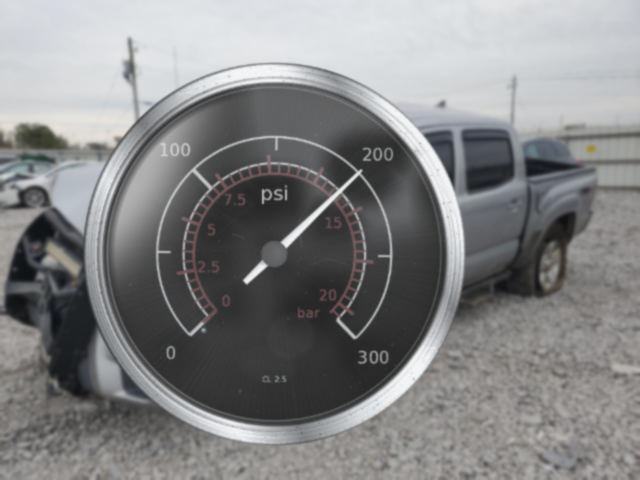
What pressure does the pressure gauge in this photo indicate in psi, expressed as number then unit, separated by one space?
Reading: 200 psi
